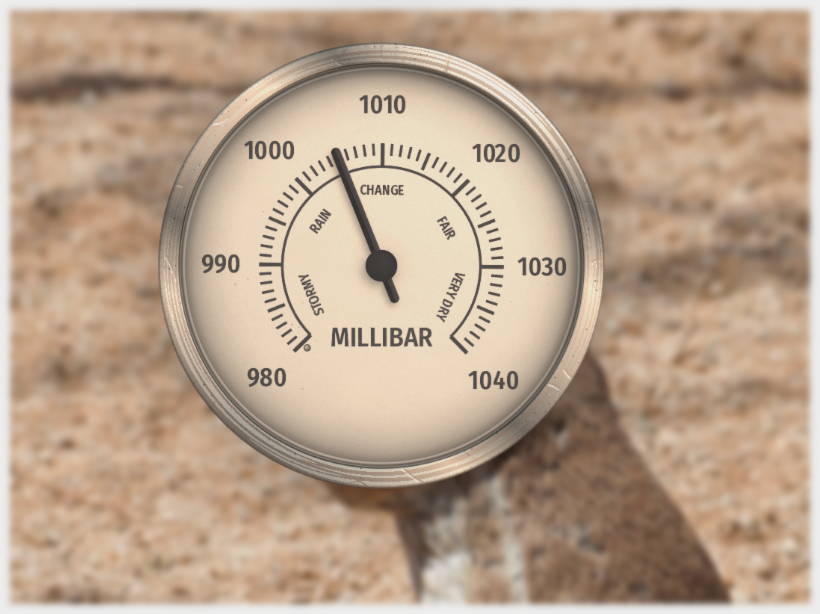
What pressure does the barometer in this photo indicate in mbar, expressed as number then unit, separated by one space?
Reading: 1005 mbar
